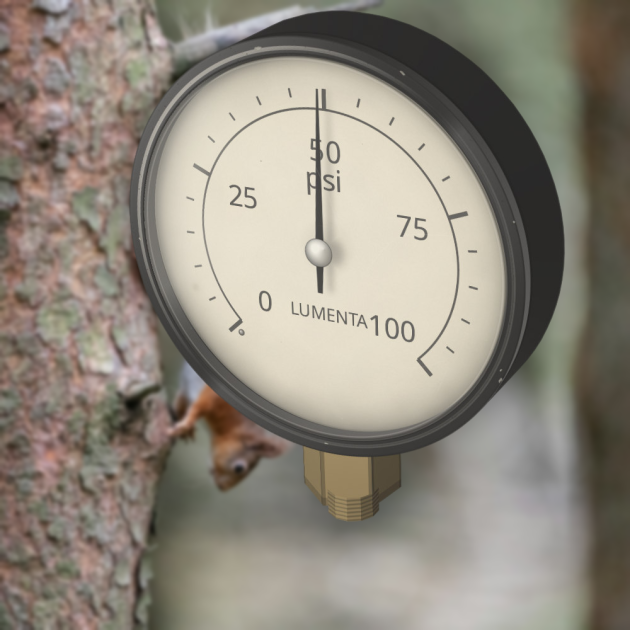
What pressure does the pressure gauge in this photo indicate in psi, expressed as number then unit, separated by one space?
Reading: 50 psi
